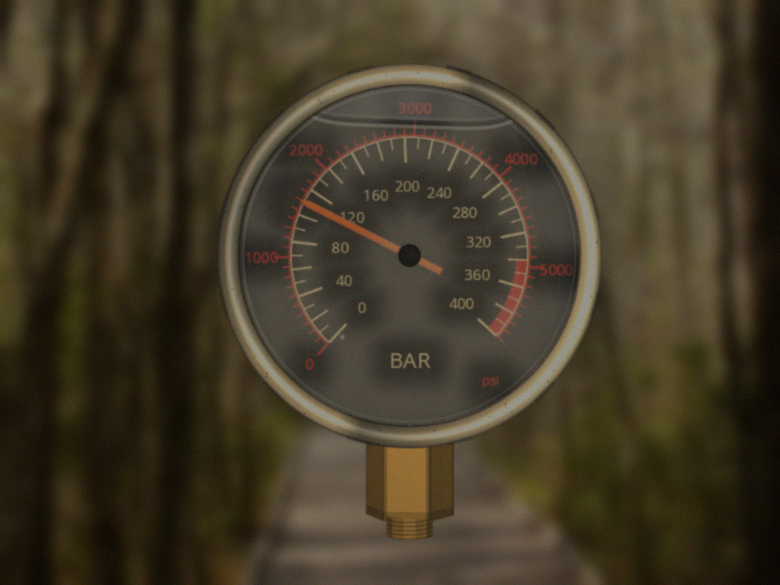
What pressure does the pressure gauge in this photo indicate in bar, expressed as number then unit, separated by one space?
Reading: 110 bar
